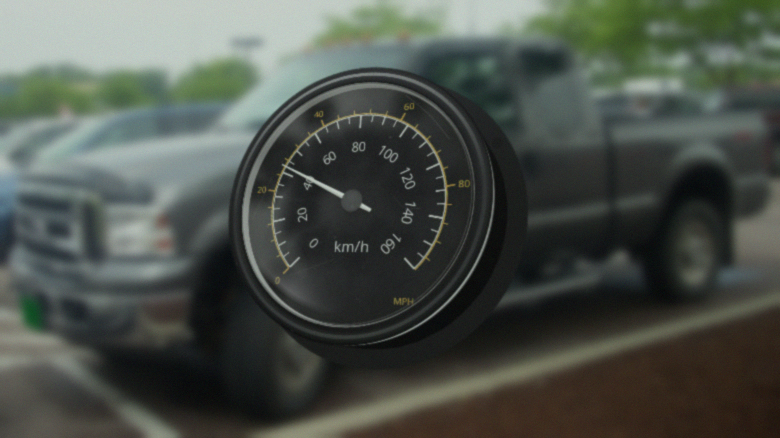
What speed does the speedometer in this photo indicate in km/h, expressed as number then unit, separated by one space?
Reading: 42.5 km/h
